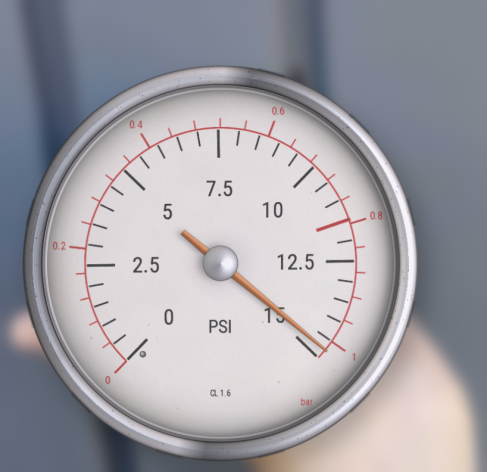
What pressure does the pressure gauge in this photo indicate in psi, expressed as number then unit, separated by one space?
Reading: 14.75 psi
